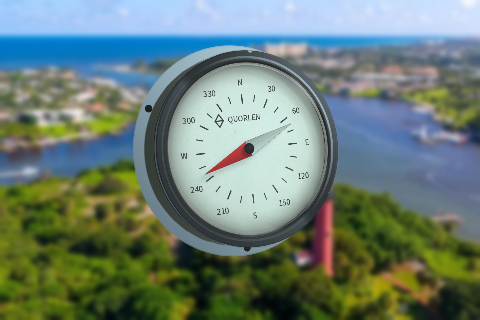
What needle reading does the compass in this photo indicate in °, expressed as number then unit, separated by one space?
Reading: 247.5 °
